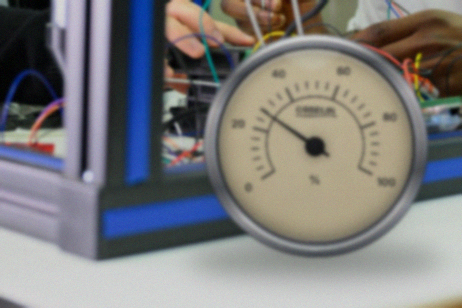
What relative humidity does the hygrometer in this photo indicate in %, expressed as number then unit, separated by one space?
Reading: 28 %
